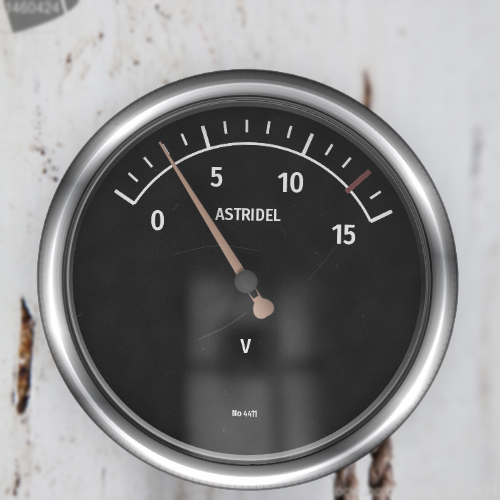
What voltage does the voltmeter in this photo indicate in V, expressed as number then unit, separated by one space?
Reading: 3 V
